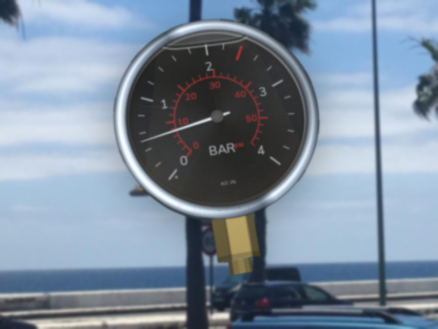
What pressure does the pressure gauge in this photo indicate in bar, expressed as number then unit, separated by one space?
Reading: 0.5 bar
